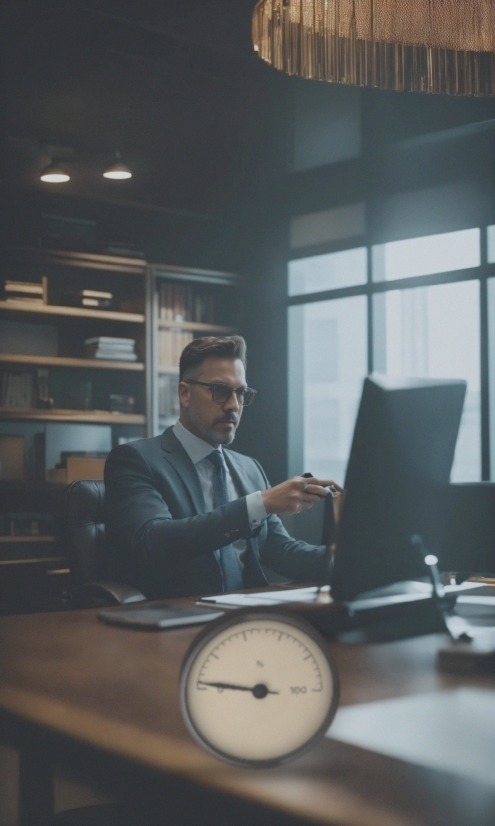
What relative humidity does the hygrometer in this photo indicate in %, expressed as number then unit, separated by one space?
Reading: 4 %
